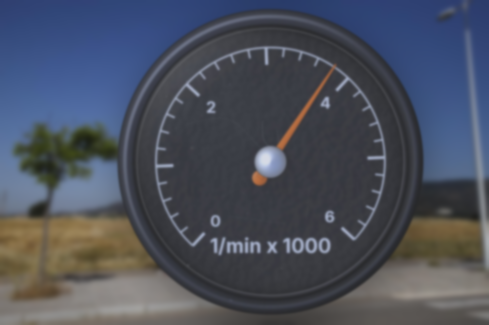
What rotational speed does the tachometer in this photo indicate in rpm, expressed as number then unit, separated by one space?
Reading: 3800 rpm
